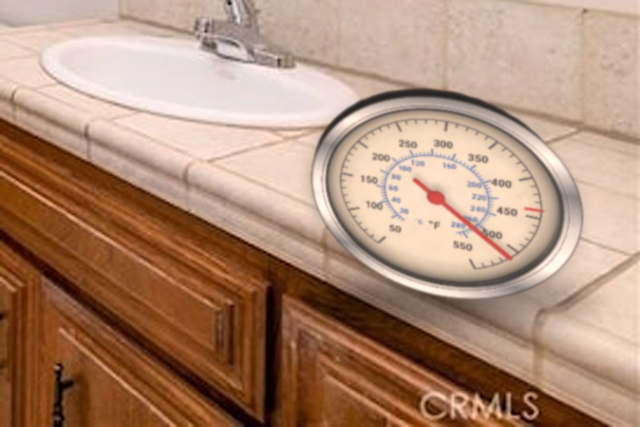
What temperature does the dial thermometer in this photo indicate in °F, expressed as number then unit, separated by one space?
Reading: 510 °F
